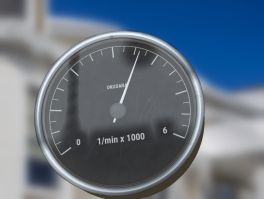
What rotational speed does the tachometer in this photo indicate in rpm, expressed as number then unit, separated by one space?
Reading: 3625 rpm
